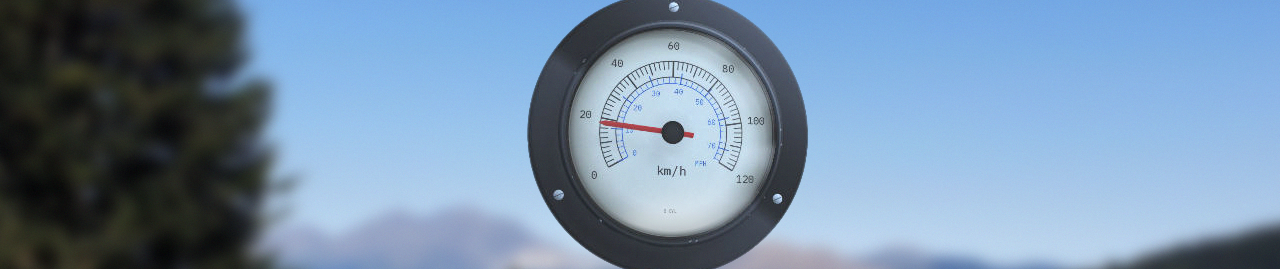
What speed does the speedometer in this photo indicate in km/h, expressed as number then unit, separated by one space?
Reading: 18 km/h
